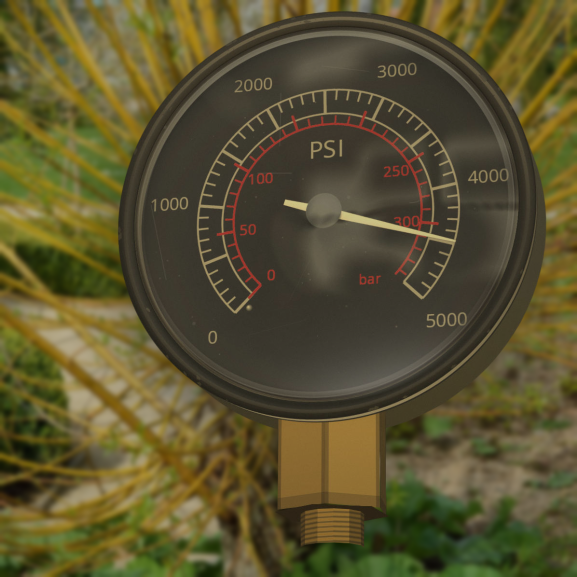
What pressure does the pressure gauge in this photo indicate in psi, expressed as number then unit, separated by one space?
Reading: 4500 psi
